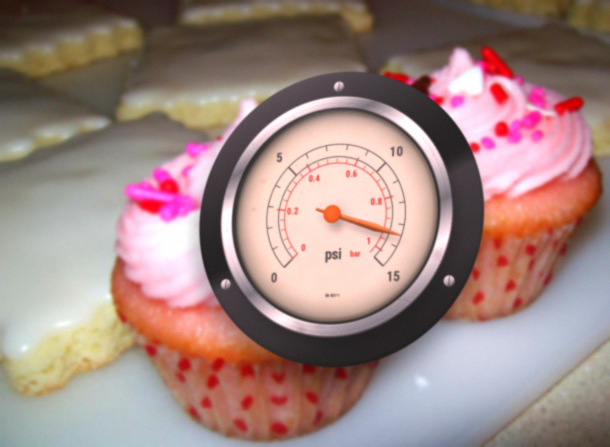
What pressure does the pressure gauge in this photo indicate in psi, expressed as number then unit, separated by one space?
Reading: 13.5 psi
